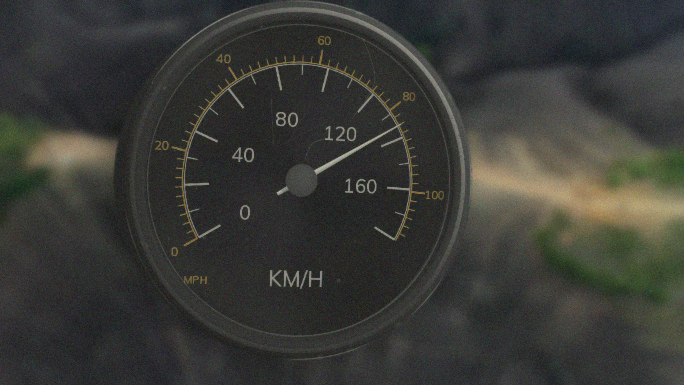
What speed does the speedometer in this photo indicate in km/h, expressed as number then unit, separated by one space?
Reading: 135 km/h
